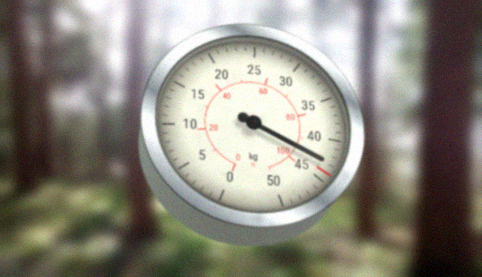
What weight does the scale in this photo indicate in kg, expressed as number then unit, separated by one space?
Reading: 43 kg
